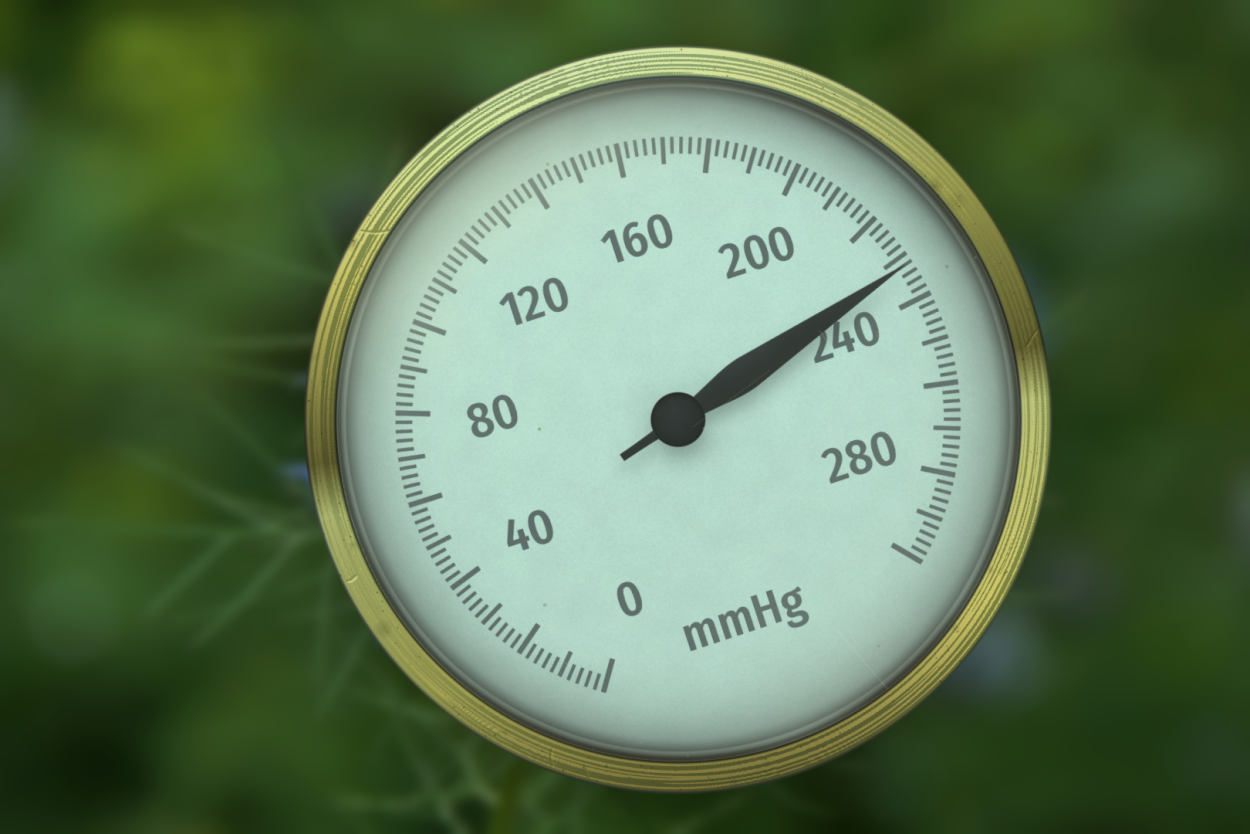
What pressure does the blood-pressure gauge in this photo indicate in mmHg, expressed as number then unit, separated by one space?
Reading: 232 mmHg
